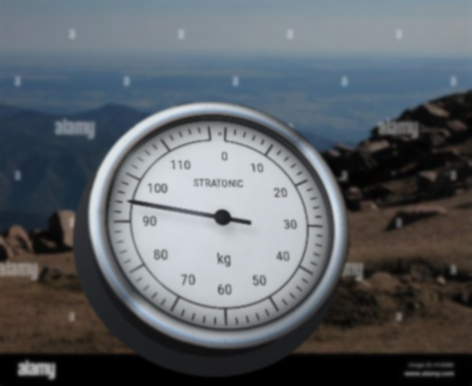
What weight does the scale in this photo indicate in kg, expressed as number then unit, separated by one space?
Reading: 94 kg
